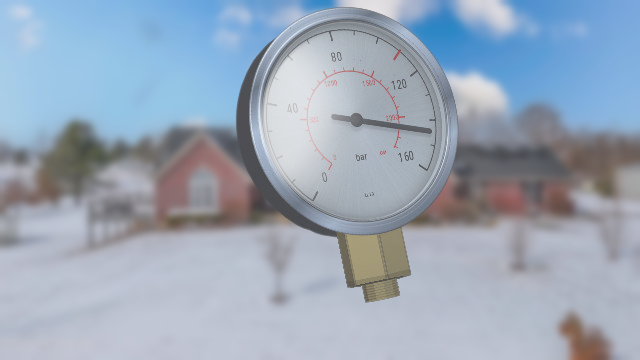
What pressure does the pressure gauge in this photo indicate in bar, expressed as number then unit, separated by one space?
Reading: 145 bar
